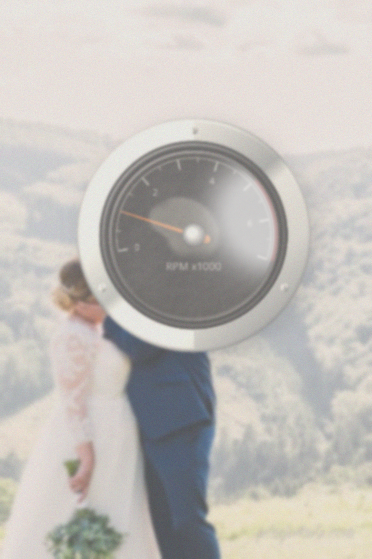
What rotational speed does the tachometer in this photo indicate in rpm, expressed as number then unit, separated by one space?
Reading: 1000 rpm
